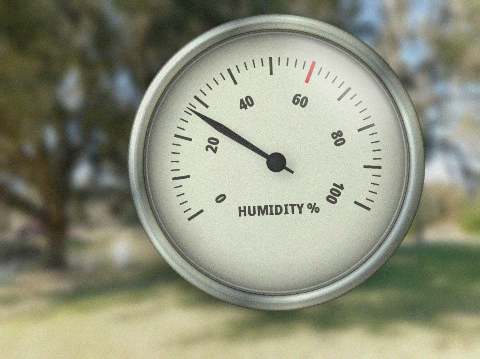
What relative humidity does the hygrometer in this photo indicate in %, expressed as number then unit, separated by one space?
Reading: 27 %
